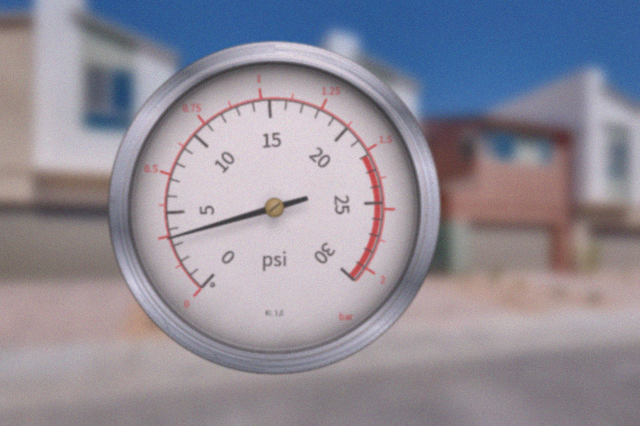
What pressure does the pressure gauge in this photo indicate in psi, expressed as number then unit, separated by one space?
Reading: 3.5 psi
